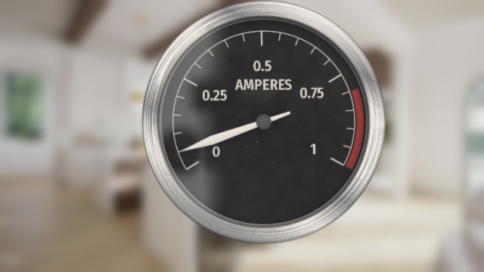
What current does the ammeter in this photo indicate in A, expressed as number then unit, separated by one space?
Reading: 0.05 A
